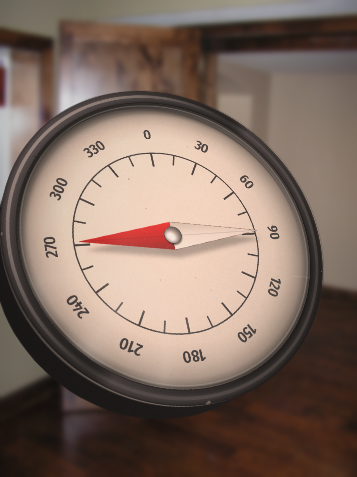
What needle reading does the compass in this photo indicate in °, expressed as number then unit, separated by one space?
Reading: 270 °
